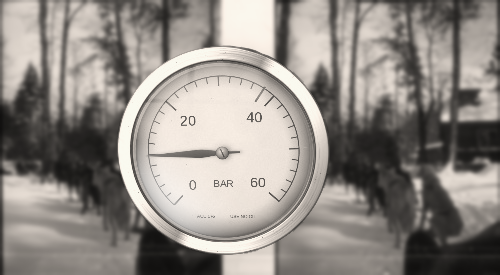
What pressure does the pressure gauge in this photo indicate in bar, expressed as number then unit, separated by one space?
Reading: 10 bar
